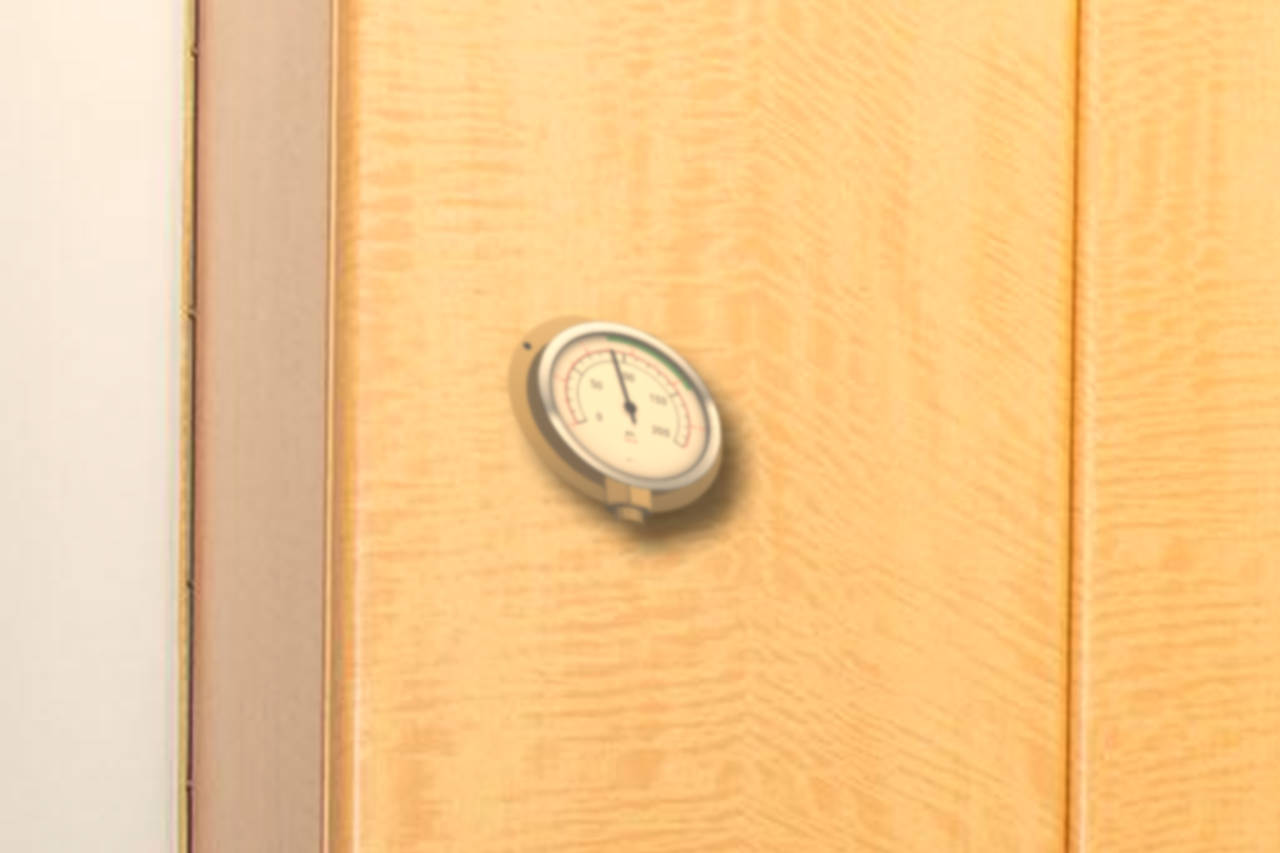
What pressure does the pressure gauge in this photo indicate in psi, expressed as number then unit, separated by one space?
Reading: 90 psi
